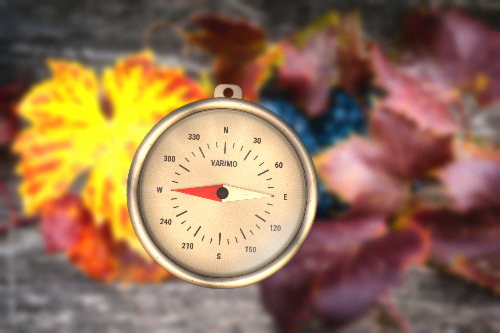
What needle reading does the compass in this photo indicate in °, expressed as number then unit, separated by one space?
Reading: 270 °
